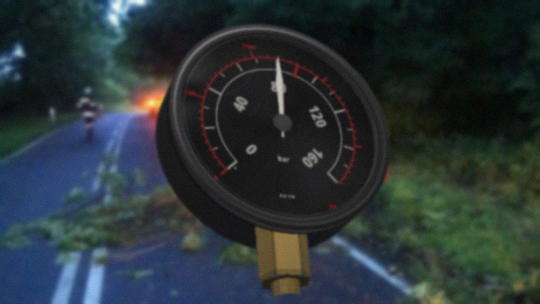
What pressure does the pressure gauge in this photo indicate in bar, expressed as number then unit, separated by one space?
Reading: 80 bar
